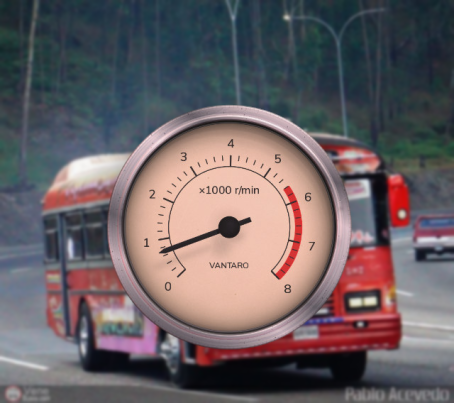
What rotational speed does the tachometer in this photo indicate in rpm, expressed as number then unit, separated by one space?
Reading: 700 rpm
